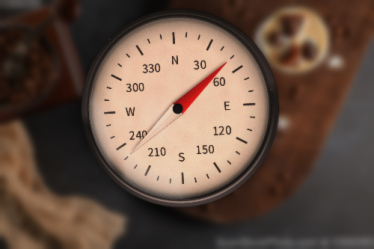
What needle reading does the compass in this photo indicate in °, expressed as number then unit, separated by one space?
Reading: 50 °
